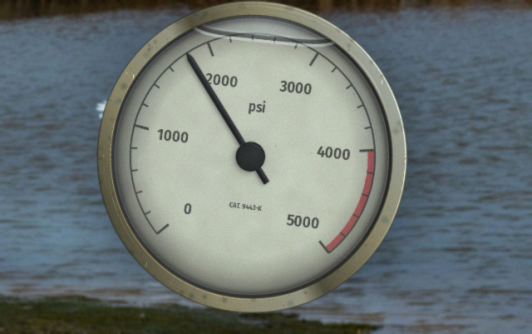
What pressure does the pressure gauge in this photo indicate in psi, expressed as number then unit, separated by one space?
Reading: 1800 psi
